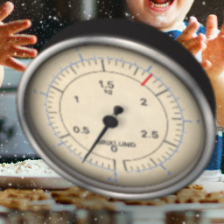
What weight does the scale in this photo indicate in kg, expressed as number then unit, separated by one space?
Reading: 0.25 kg
